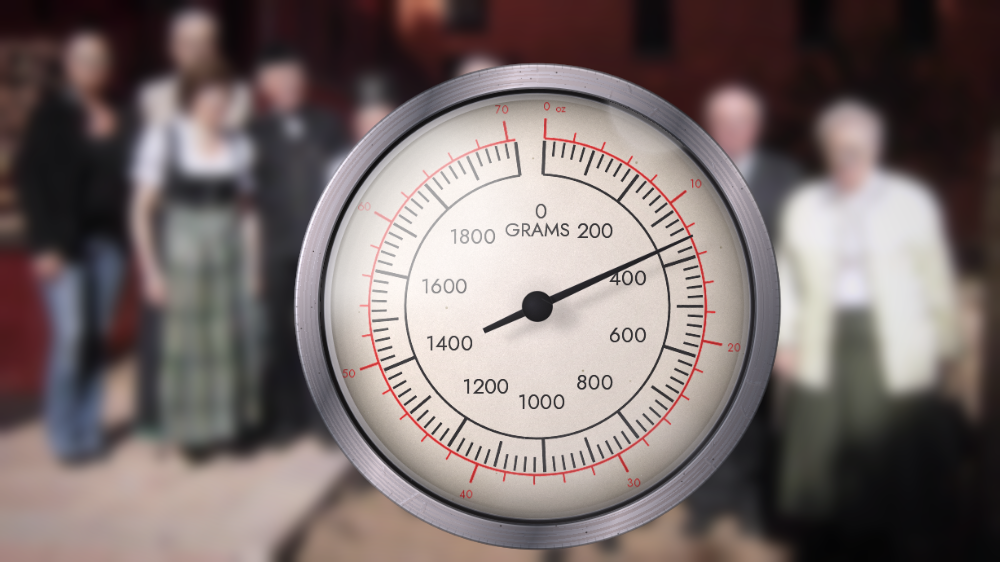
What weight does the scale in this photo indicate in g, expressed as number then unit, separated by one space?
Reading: 360 g
